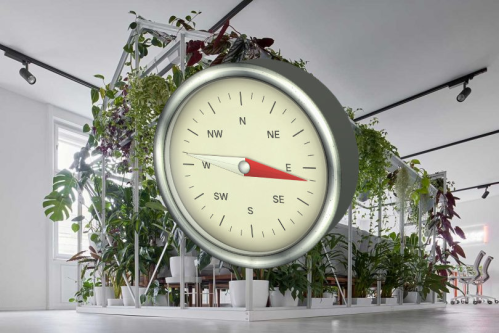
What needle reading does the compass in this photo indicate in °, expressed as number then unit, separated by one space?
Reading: 100 °
